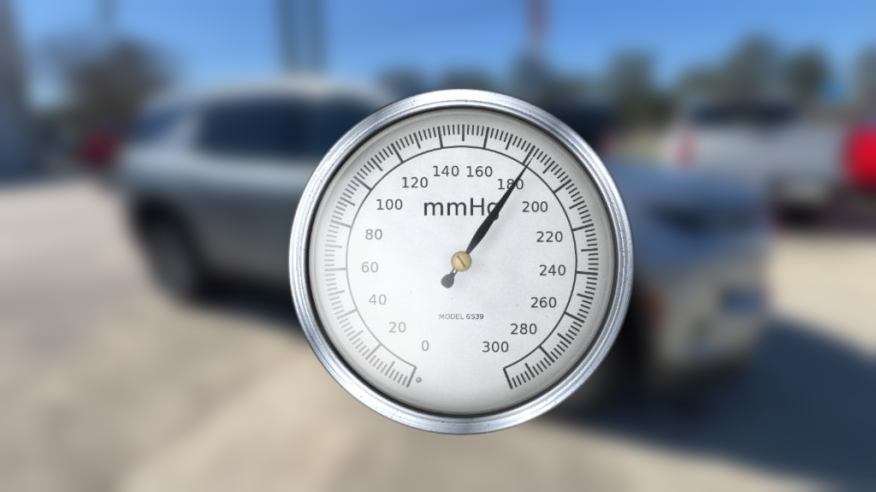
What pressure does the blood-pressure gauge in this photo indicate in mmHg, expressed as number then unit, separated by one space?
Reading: 182 mmHg
